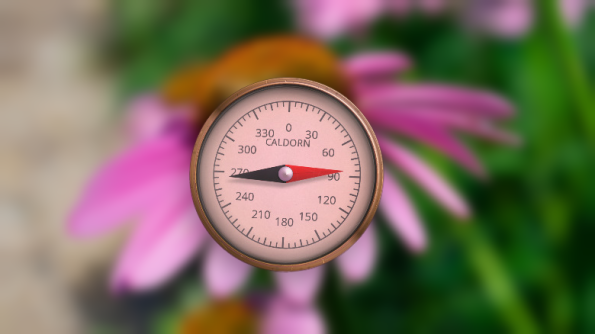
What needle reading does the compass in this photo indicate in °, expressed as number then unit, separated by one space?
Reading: 85 °
